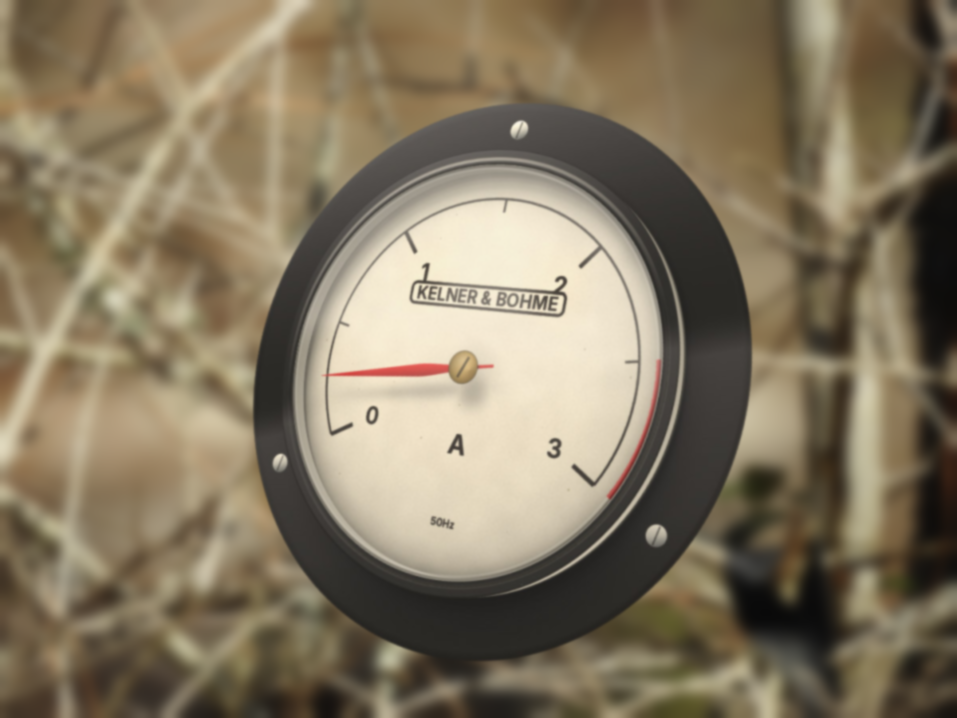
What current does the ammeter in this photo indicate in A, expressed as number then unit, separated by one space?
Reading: 0.25 A
